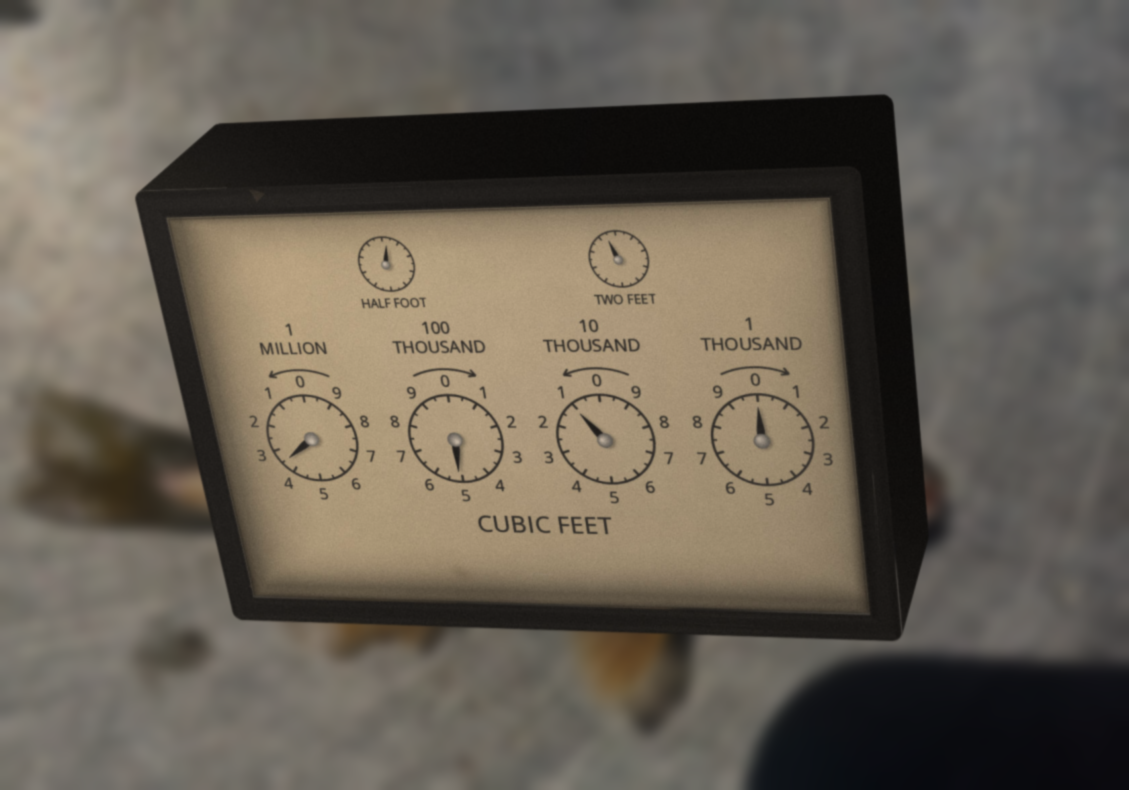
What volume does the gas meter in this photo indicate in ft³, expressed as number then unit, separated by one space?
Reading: 351000 ft³
